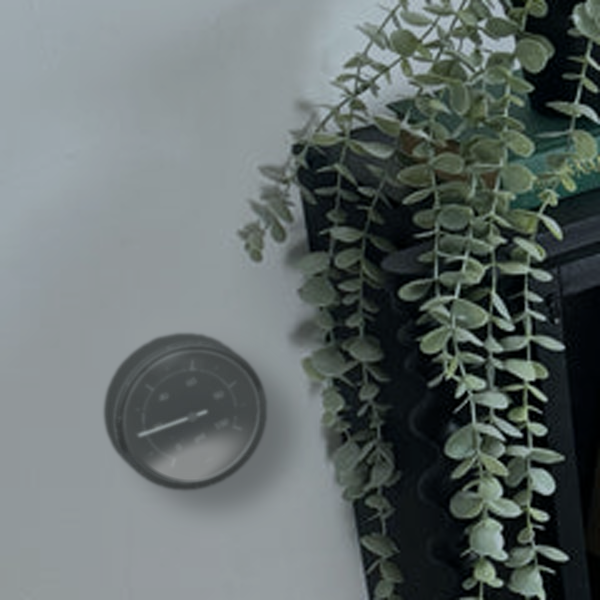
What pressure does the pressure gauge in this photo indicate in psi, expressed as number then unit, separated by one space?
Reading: 20 psi
